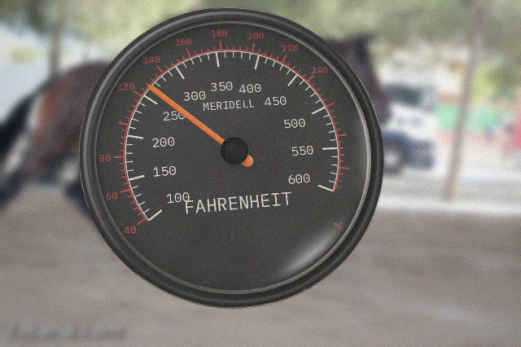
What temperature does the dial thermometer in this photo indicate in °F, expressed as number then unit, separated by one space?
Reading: 260 °F
